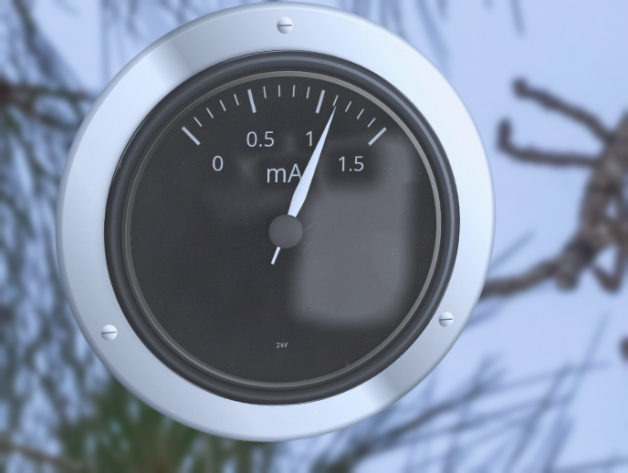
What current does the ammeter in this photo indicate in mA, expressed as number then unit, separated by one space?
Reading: 1.1 mA
